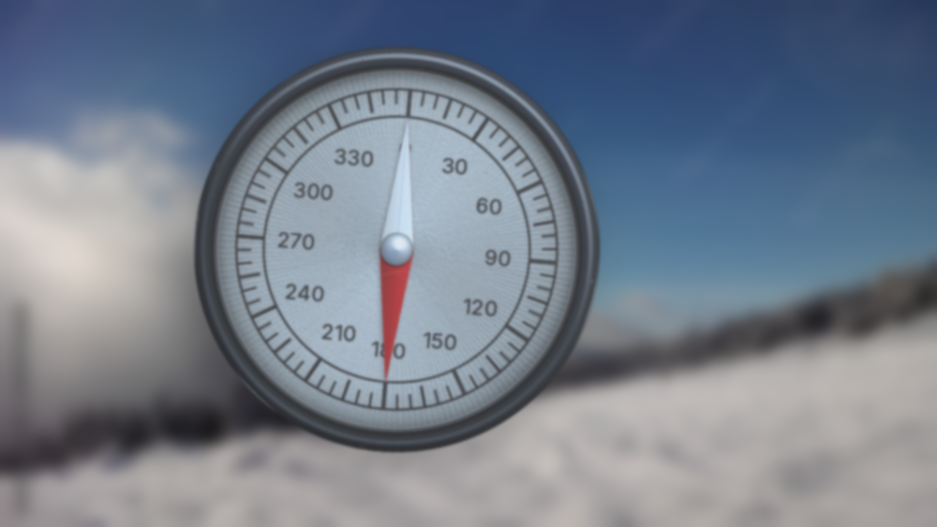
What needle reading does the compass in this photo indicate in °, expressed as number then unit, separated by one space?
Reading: 180 °
